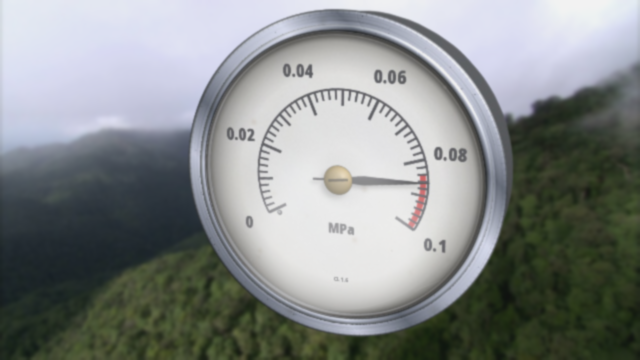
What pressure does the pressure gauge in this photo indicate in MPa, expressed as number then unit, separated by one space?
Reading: 0.086 MPa
